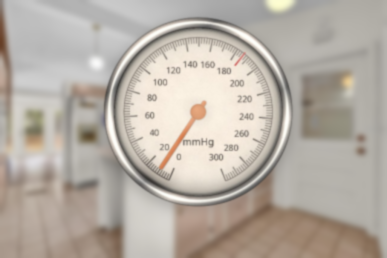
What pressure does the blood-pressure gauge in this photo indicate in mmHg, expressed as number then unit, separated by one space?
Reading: 10 mmHg
